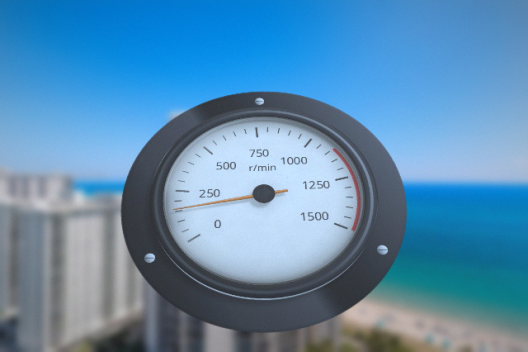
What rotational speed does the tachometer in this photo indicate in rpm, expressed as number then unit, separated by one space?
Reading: 150 rpm
